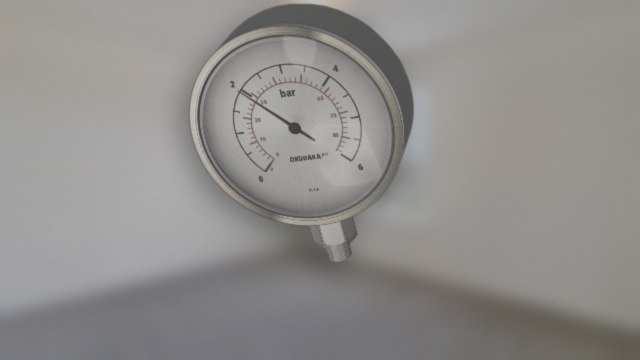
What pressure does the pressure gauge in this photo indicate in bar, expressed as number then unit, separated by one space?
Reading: 2 bar
